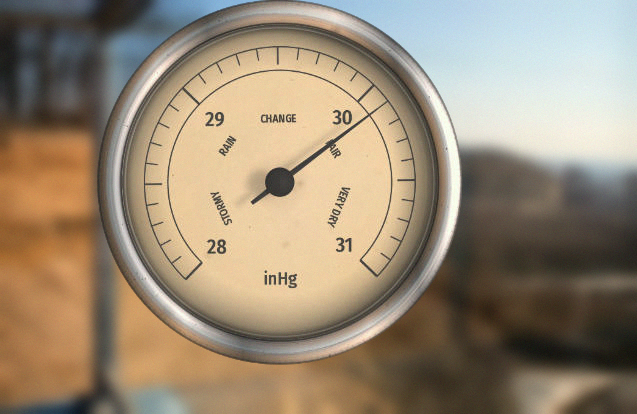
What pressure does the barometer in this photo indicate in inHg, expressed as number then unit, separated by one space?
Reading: 30.1 inHg
